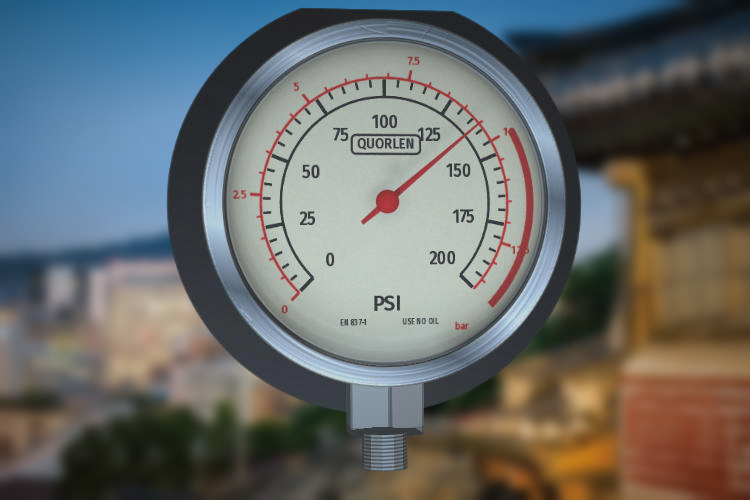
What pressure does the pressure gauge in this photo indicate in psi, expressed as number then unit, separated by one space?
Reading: 137.5 psi
